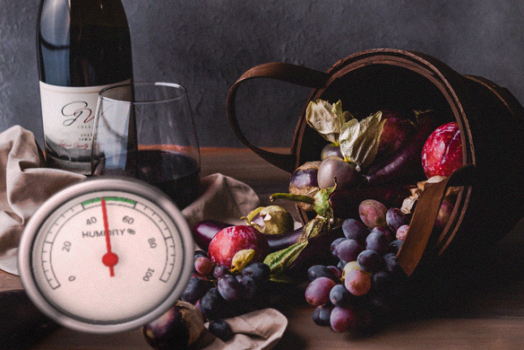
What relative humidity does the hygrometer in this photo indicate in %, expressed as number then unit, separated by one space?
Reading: 48 %
